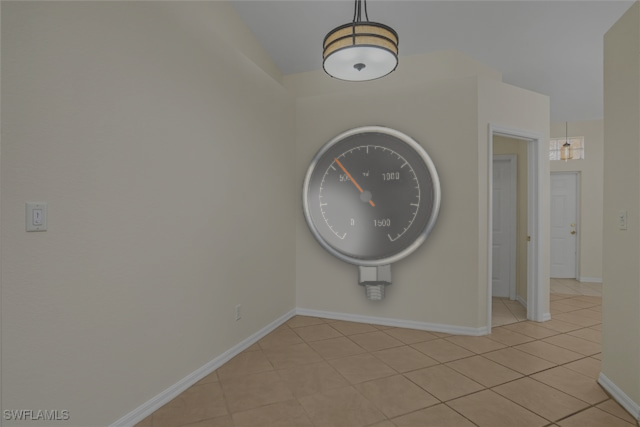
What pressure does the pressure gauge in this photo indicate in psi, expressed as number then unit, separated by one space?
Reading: 550 psi
